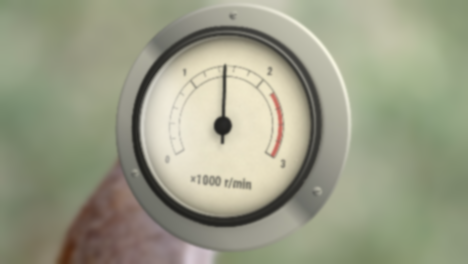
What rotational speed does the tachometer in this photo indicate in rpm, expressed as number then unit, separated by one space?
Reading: 1500 rpm
